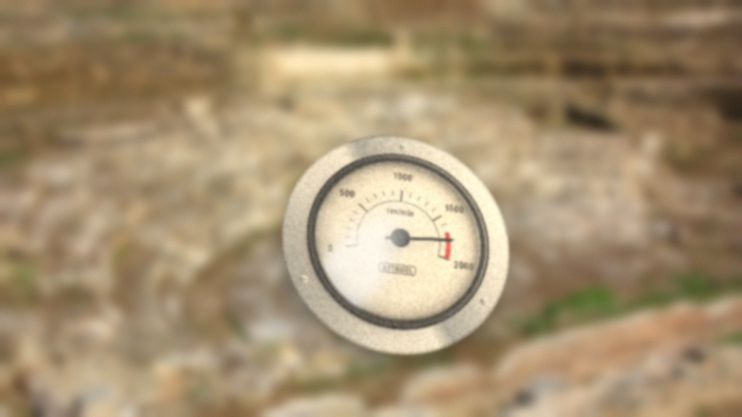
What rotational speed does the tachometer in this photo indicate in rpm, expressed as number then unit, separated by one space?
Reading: 1800 rpm
